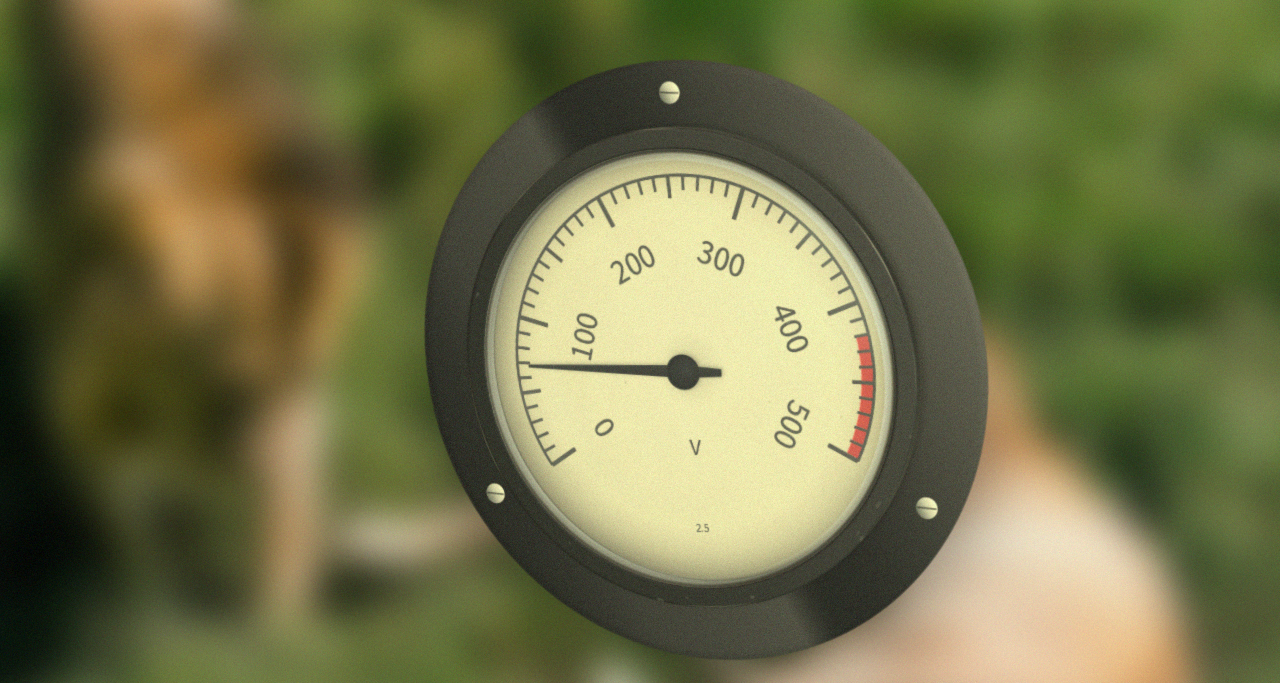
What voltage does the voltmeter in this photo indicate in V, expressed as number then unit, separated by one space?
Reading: 70 V
